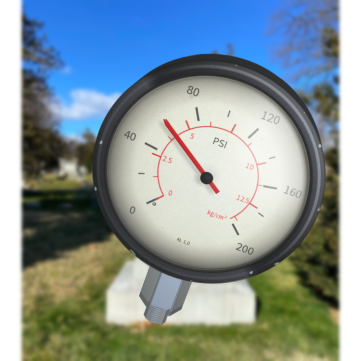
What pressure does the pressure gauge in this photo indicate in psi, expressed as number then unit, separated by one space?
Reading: 60 psi
